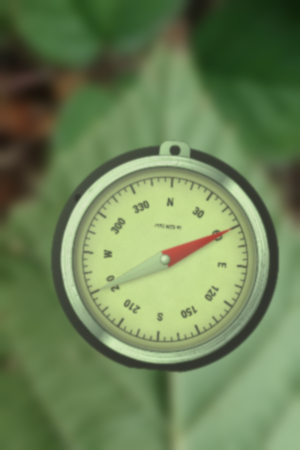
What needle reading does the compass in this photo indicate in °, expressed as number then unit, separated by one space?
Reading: 60 °
